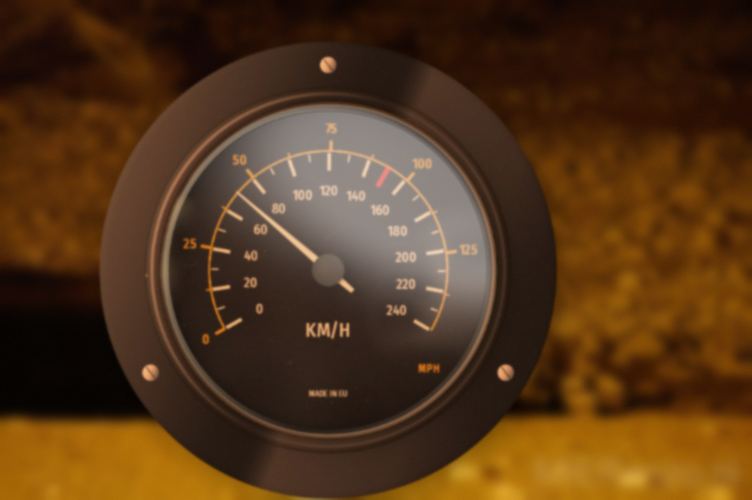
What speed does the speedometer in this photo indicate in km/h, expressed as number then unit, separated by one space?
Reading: 70 km/h
